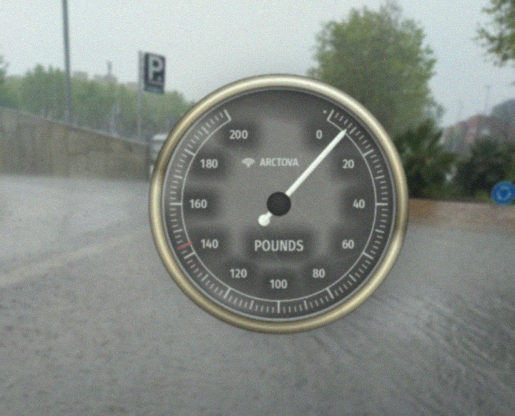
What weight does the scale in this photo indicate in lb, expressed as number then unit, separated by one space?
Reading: 8 lb
